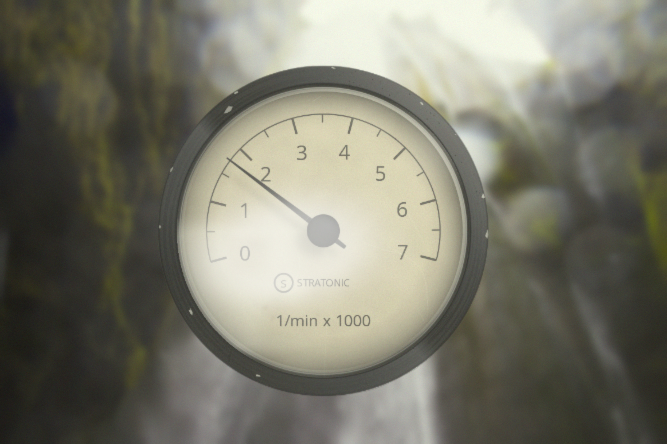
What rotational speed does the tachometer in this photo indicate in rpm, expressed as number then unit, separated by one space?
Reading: 1750 rpm
